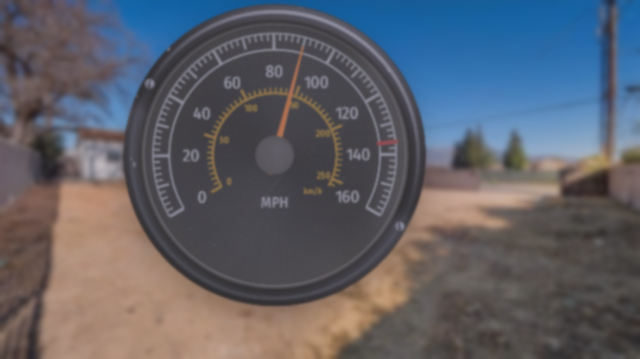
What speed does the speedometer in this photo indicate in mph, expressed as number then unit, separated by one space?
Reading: 90 mph
